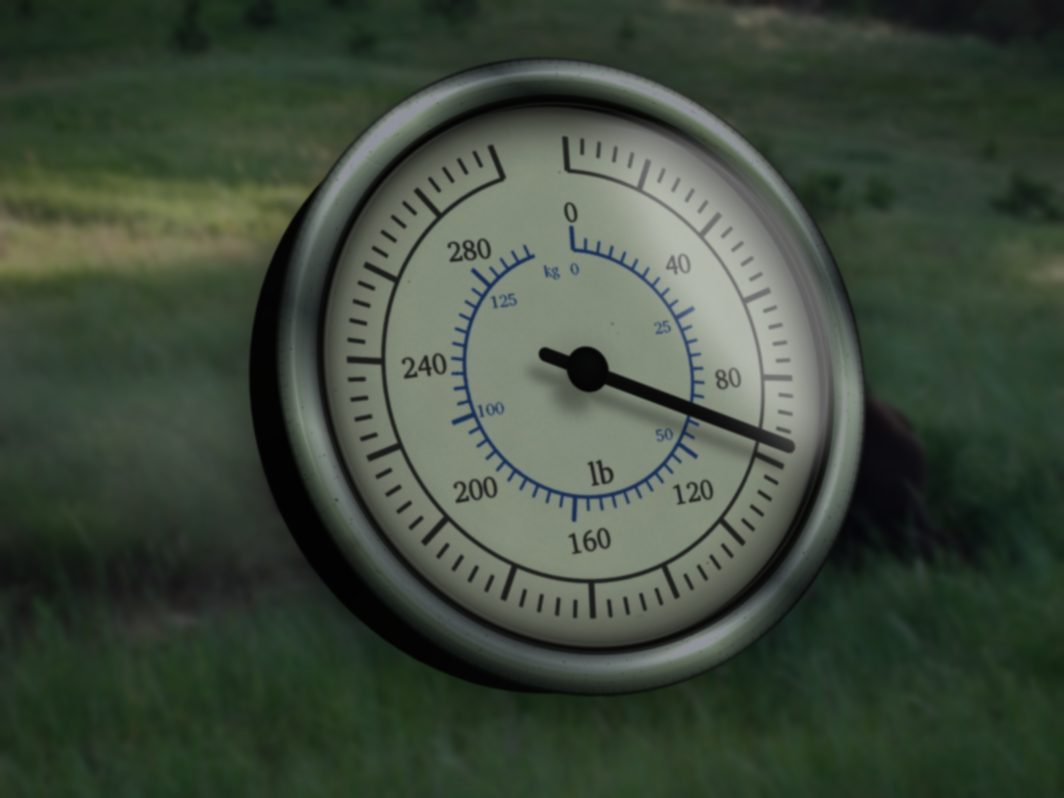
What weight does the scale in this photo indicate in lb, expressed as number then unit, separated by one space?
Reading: 96 lb
